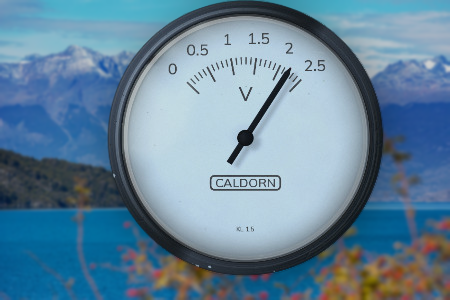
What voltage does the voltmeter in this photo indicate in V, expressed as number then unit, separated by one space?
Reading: 2.2 V
